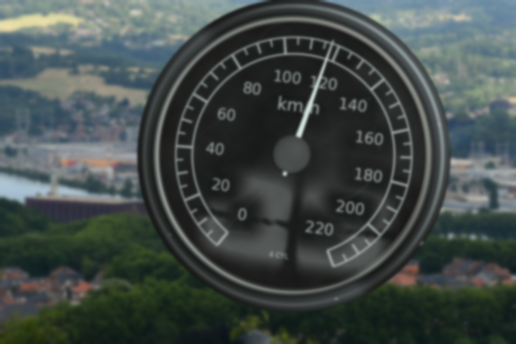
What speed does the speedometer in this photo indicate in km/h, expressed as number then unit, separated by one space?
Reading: 117.5 km/h
